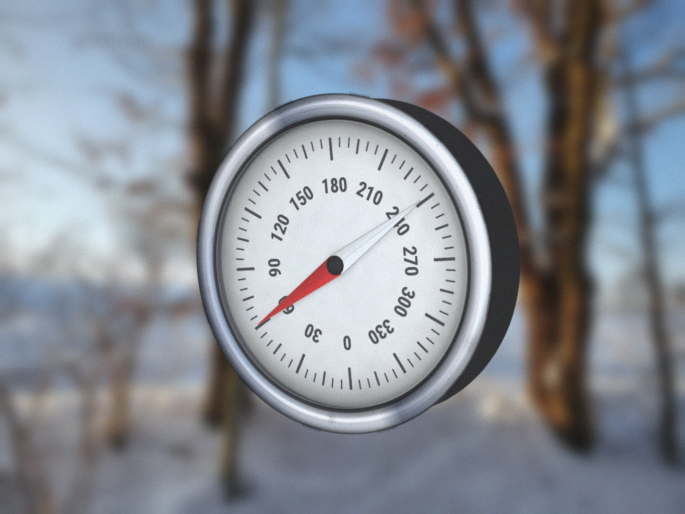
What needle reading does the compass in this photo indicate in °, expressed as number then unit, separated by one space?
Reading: 60 °
